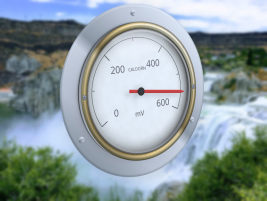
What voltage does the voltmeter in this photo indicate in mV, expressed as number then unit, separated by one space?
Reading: 550 mV
